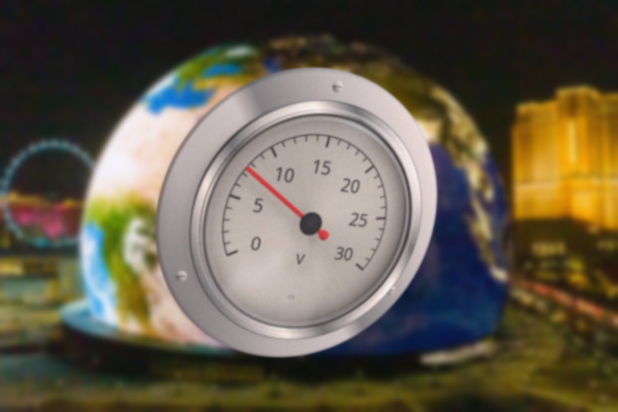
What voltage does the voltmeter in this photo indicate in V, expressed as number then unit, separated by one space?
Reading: 7.5 V
